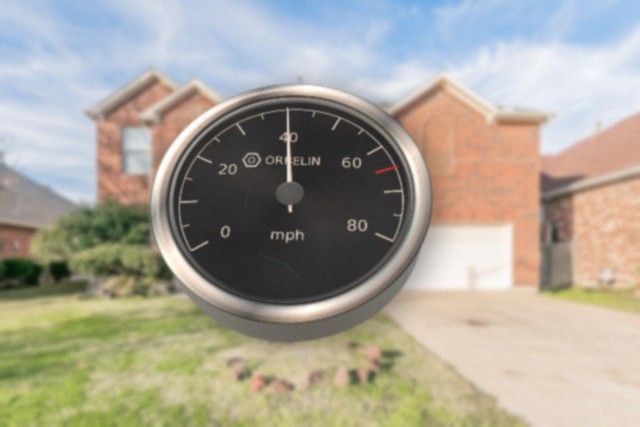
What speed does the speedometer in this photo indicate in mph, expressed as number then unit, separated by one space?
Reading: 40 mph
